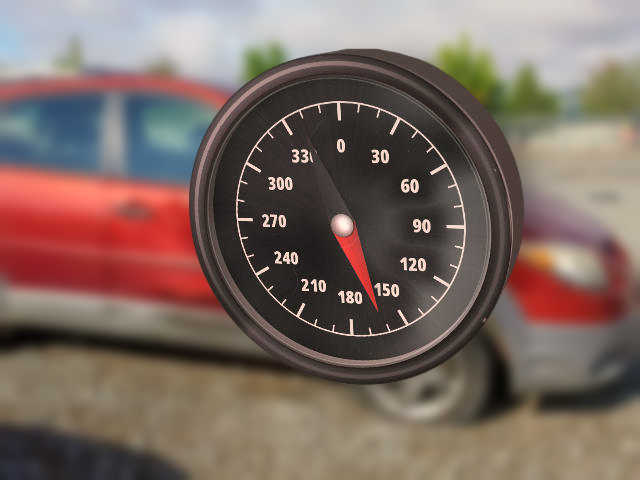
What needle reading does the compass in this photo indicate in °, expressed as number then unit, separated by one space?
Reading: 160 °
